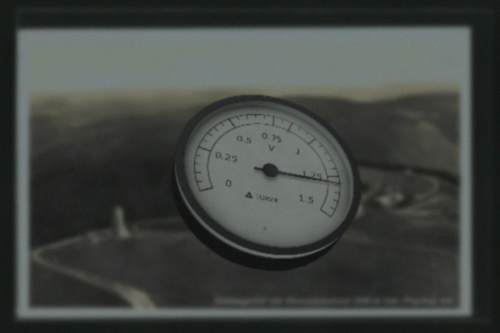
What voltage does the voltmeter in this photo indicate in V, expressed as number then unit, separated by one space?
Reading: 1.3 V
